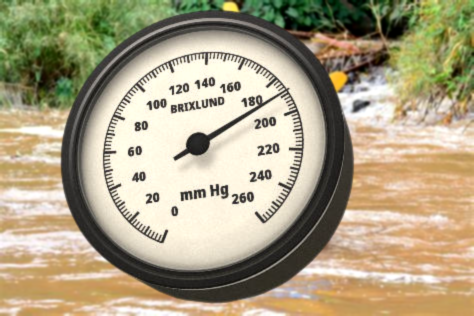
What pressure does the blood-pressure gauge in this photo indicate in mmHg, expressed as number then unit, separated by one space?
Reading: 190 mmHg
